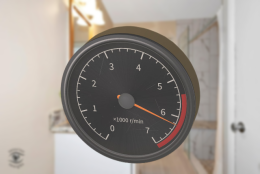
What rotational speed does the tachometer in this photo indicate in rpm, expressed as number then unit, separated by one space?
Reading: 6200 rpm
